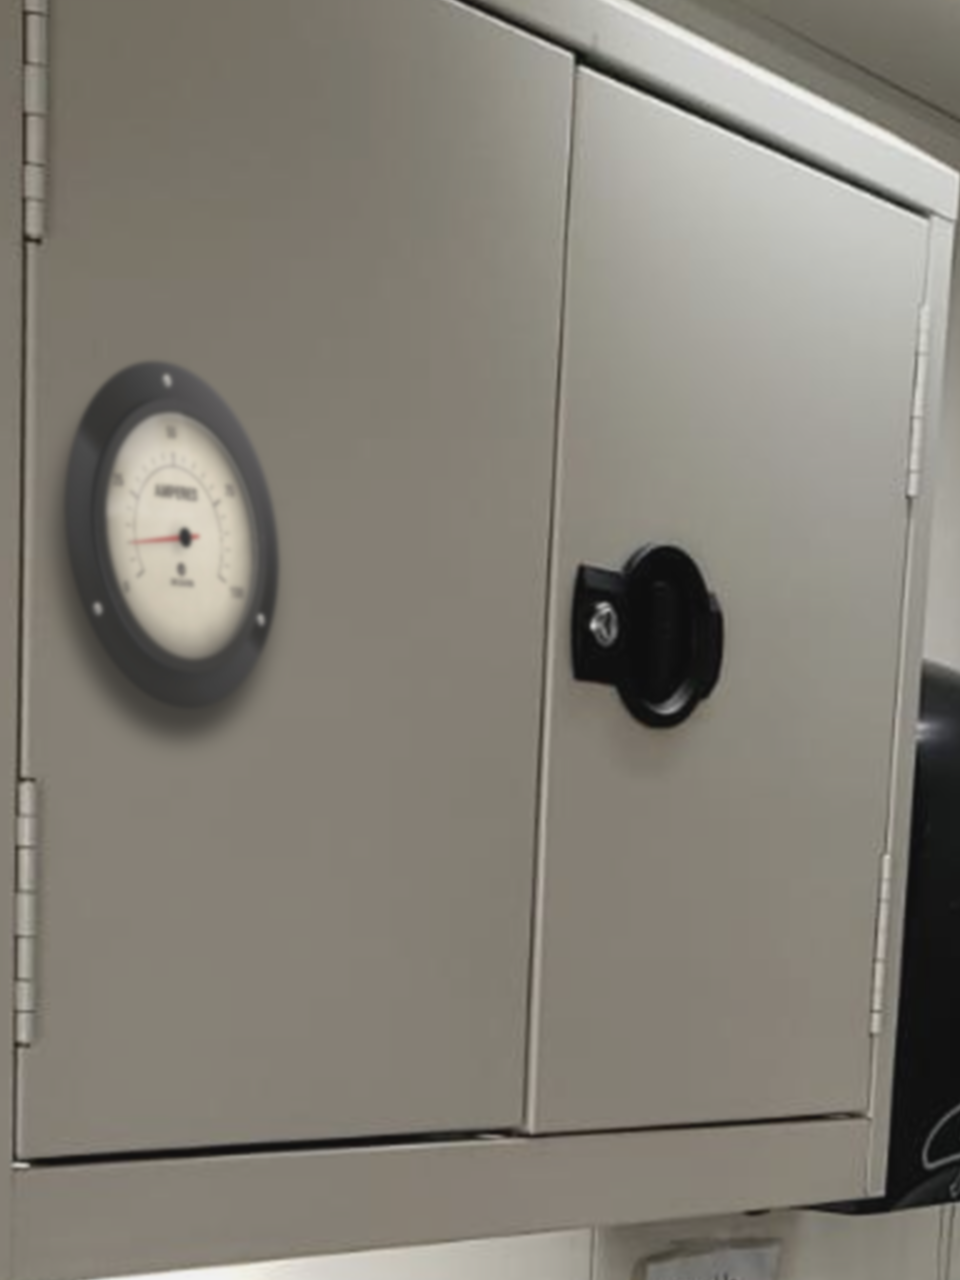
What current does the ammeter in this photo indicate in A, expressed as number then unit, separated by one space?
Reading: 10 A
